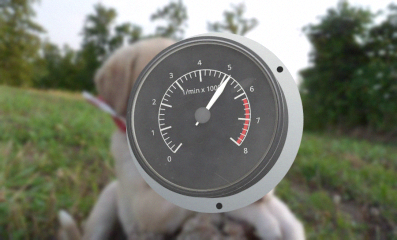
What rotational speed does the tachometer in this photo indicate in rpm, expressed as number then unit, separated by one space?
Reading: 5200 rpm
